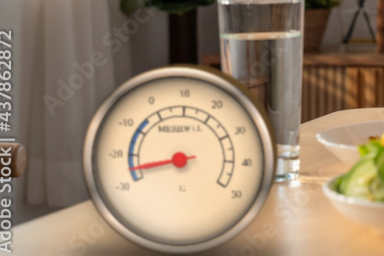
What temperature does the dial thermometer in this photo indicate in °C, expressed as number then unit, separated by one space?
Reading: -25 °C
